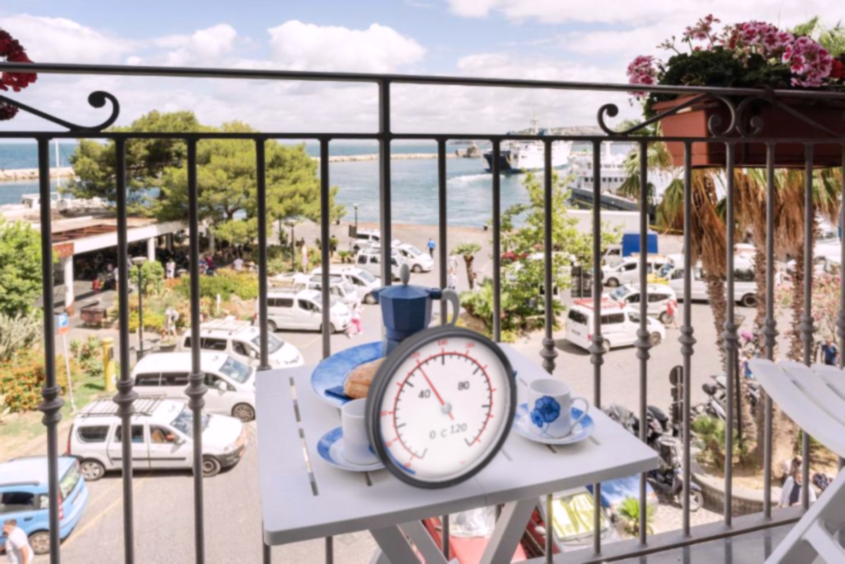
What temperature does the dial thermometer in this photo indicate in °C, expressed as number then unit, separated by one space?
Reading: 48 °C
